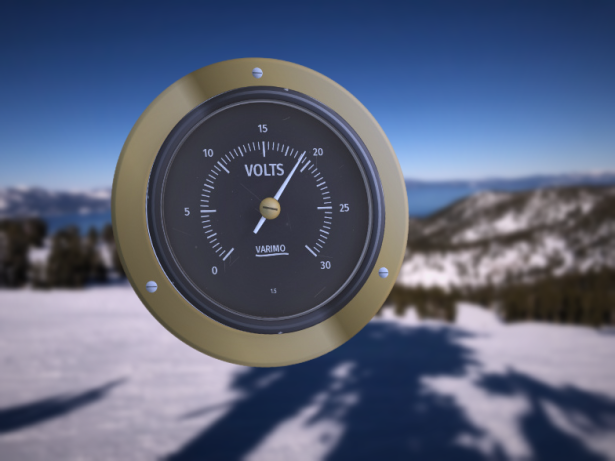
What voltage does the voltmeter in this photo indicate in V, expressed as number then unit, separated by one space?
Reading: 19 V
